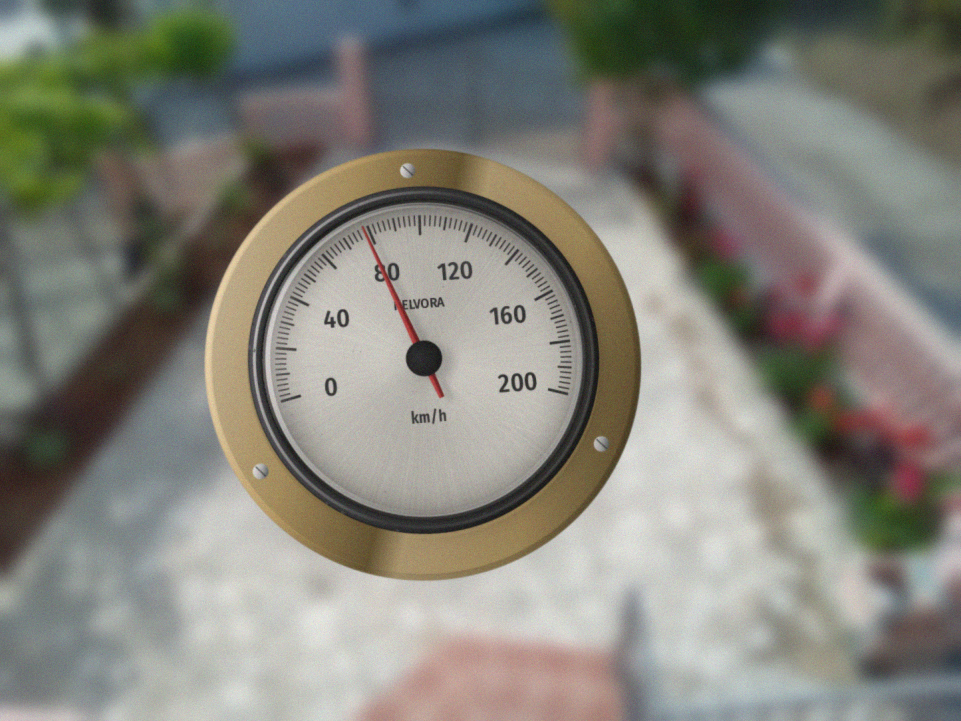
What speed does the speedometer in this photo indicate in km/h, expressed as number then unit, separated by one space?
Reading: 78 km/h
